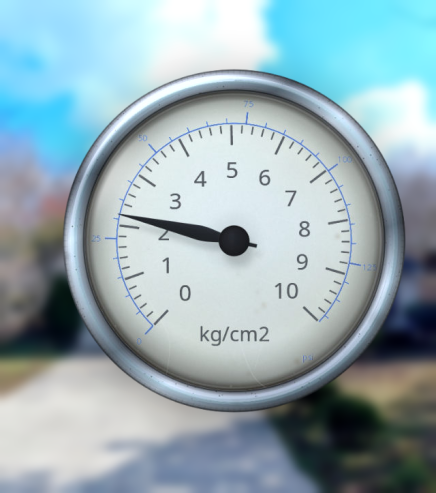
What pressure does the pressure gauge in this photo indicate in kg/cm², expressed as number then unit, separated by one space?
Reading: 2.2 kg/cm²
